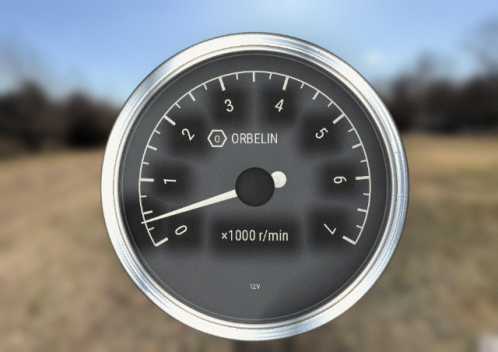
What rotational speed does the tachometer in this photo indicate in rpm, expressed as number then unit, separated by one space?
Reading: 375 rpm
